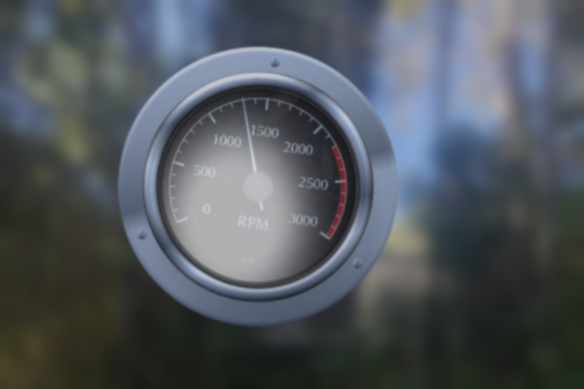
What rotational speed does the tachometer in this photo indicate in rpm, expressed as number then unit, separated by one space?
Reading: 1300 rpm
